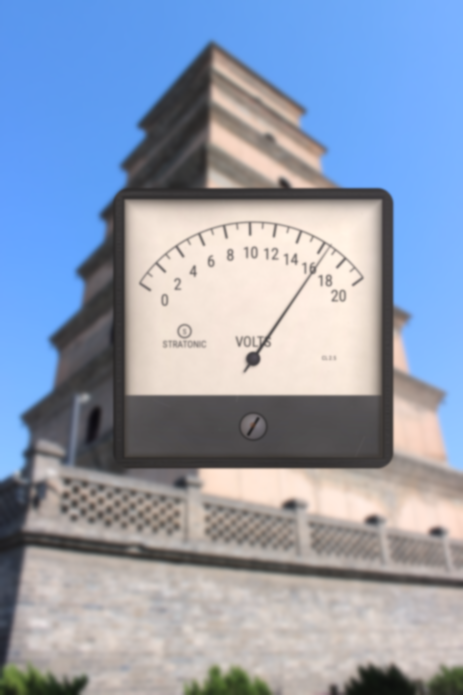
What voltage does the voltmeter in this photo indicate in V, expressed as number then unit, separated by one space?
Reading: 16.5 V
